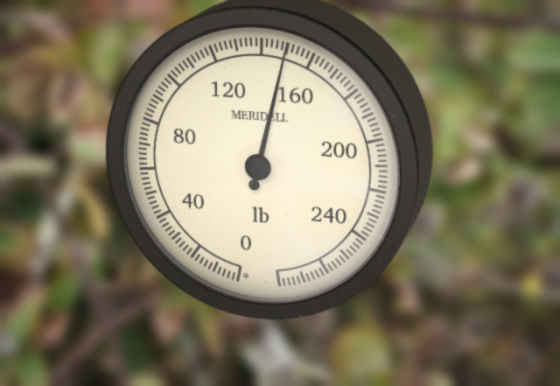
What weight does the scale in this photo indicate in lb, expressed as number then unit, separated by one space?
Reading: 150 lb
